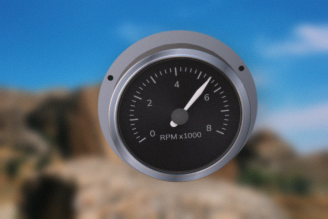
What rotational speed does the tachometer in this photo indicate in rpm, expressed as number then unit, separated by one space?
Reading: 5400 rpm
